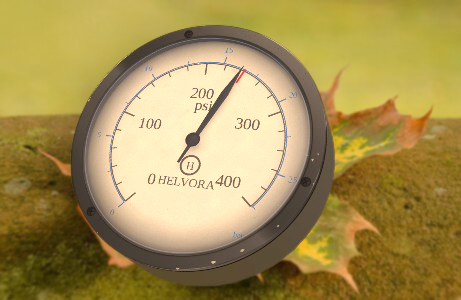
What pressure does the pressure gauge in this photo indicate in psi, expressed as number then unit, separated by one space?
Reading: 240 psi
